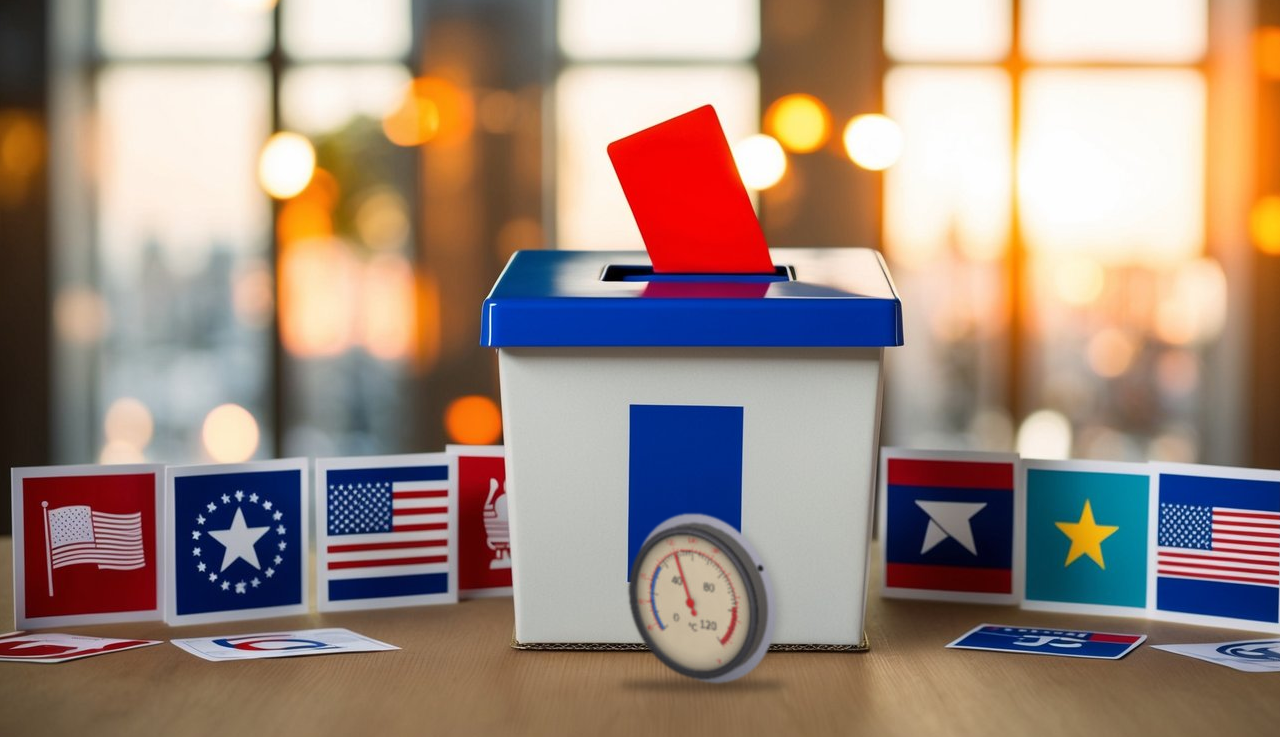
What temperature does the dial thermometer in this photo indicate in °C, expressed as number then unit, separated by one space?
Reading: 50 °C
